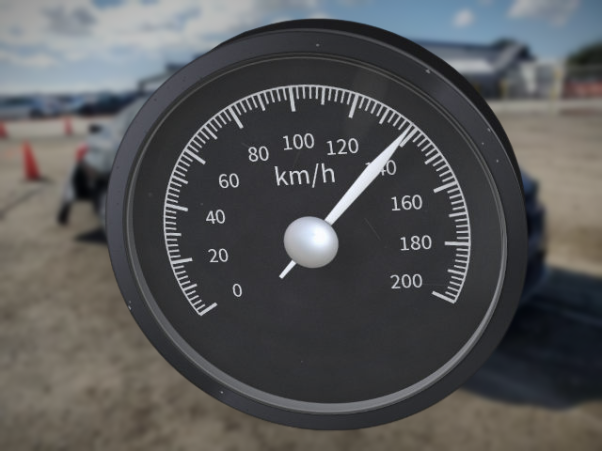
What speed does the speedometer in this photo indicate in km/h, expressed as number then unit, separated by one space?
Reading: 138 km/h
